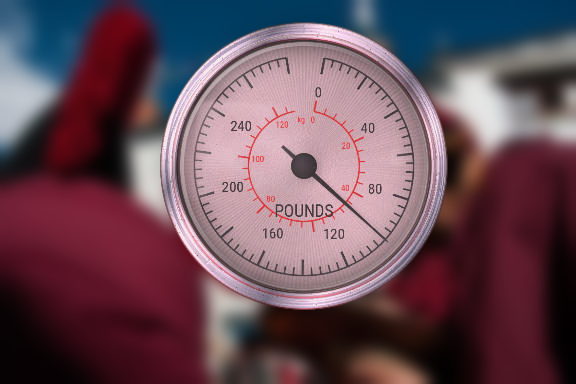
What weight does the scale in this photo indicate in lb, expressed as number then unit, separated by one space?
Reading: 100 lb
